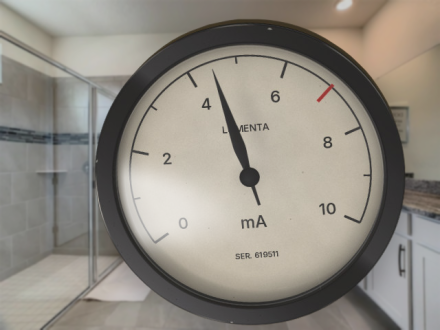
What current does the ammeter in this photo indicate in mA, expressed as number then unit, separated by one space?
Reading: 4.5 mA
